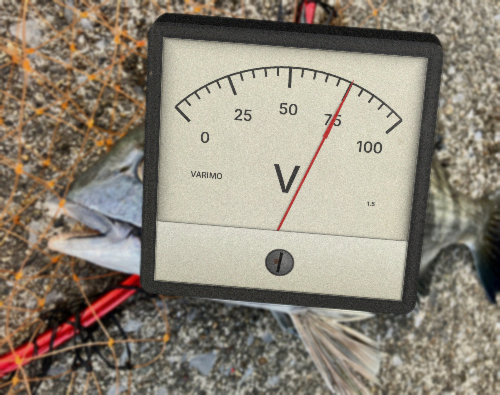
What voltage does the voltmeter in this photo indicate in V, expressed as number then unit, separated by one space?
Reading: 75 V
